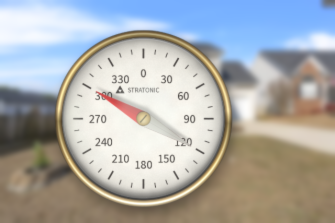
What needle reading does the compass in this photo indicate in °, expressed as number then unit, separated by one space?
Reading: 300 °
